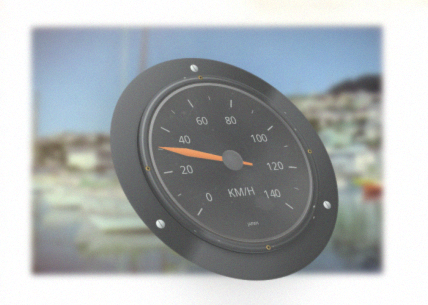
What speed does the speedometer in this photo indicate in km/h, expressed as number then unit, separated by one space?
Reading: 30 km/h
